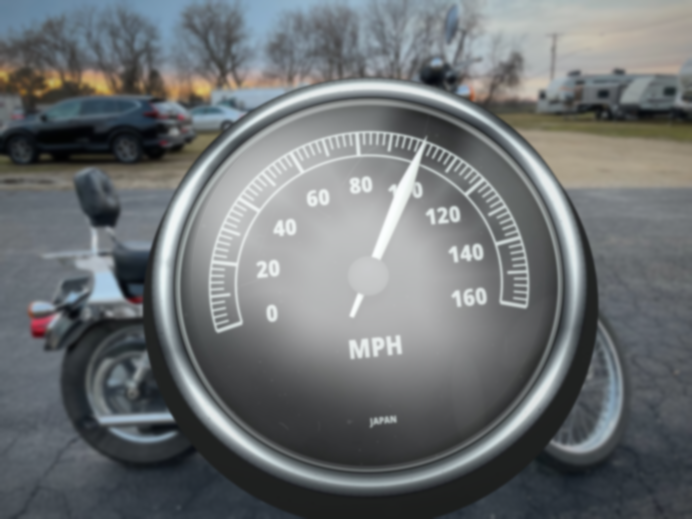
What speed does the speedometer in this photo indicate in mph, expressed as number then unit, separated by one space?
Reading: 100 mph
